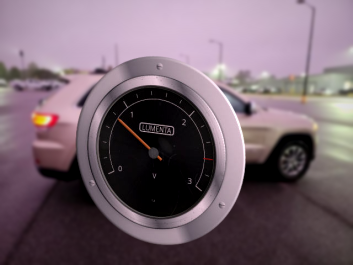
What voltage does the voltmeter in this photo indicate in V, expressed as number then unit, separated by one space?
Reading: 0.8 V
